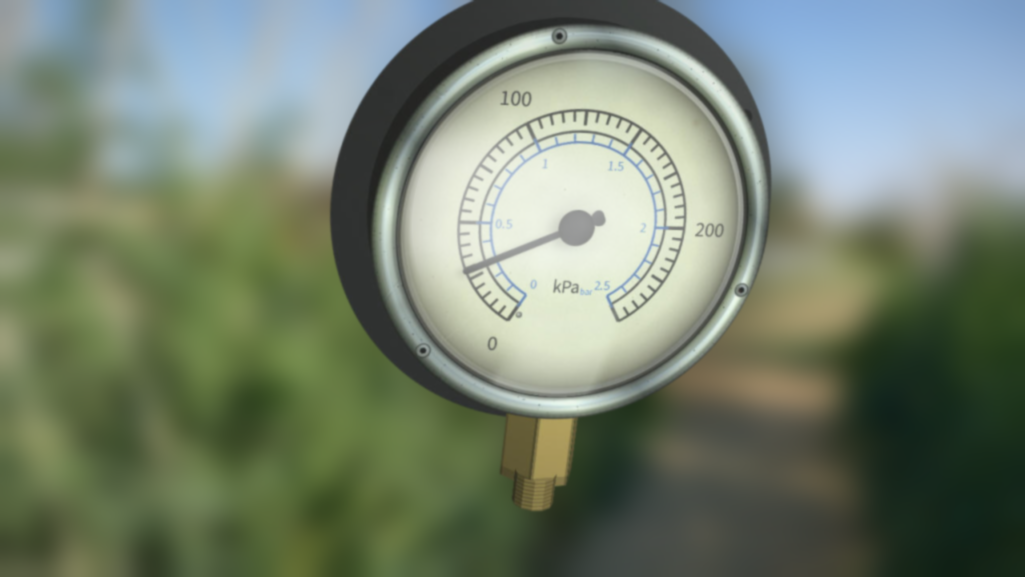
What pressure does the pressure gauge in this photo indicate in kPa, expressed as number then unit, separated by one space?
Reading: 30 kPa
